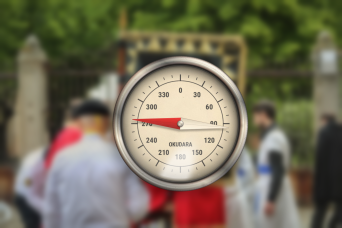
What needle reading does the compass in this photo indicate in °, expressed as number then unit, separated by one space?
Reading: 275 °
